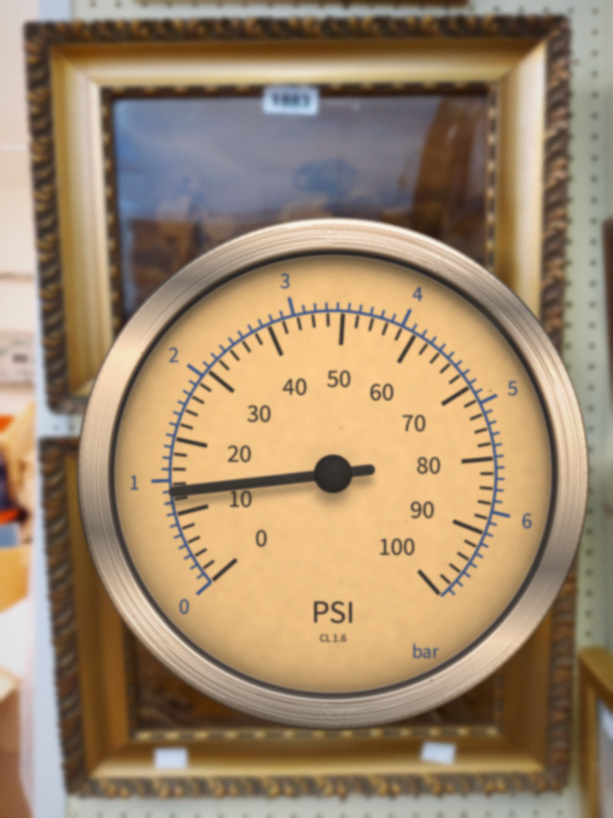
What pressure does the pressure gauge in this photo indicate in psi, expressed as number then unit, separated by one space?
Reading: 13 psi
